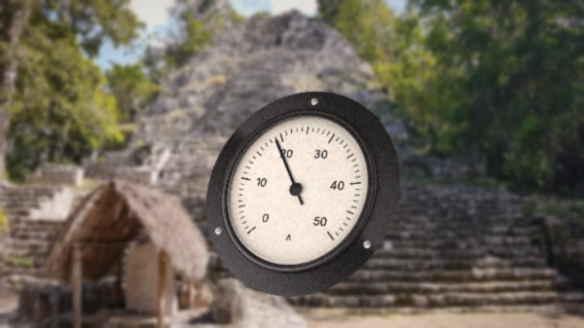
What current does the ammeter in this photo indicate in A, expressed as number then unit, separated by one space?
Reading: 19 A
